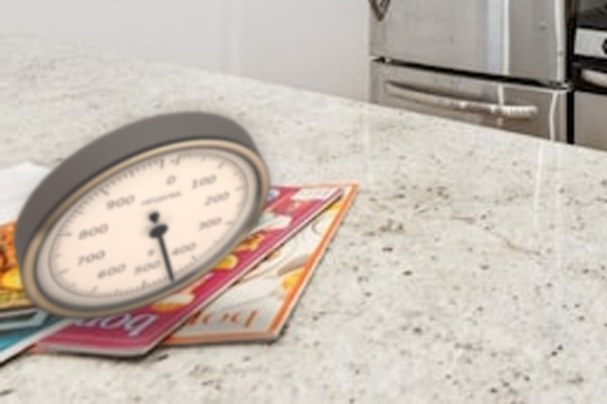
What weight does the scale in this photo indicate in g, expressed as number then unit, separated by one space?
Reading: 450 g
